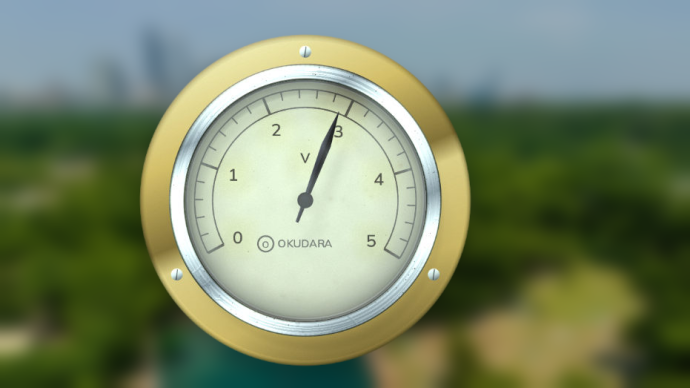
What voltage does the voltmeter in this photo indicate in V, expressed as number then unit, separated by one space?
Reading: 2.9 V
